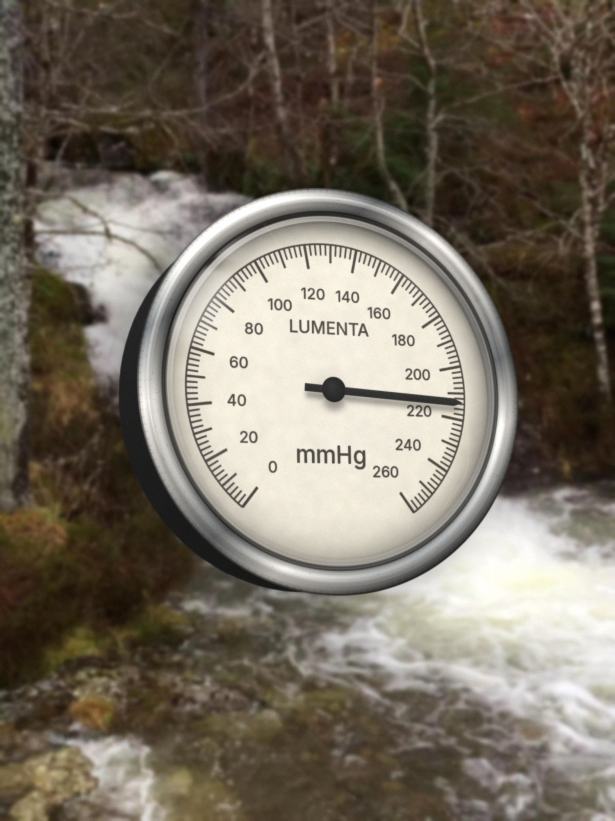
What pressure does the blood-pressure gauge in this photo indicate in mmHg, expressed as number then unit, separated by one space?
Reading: 214 mmHg
